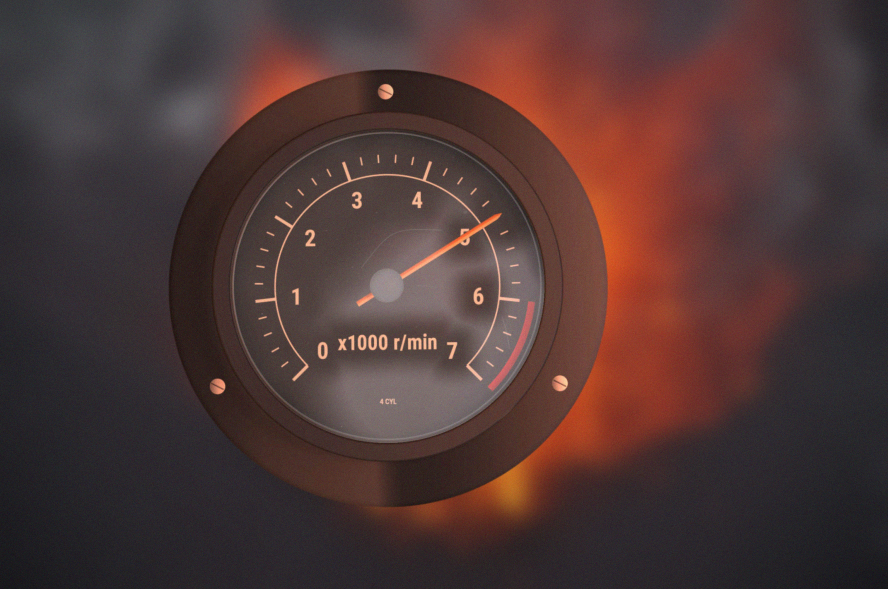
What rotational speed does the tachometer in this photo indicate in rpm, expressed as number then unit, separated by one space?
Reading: 5000 rpm
